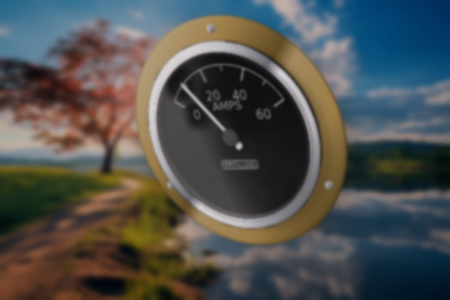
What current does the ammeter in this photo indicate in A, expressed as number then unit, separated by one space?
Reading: 10 A
